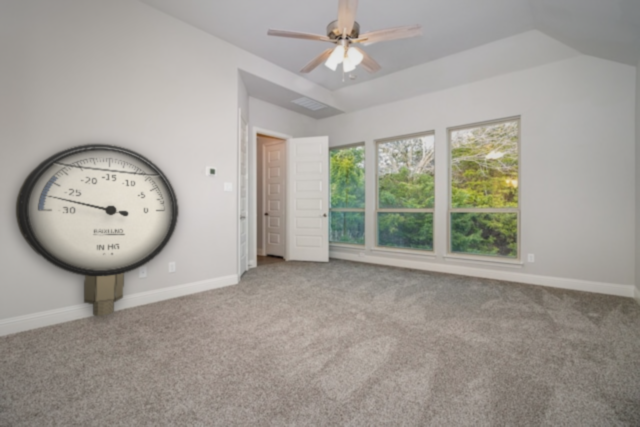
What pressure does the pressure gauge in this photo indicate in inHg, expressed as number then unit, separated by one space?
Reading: -27.5 inHg
